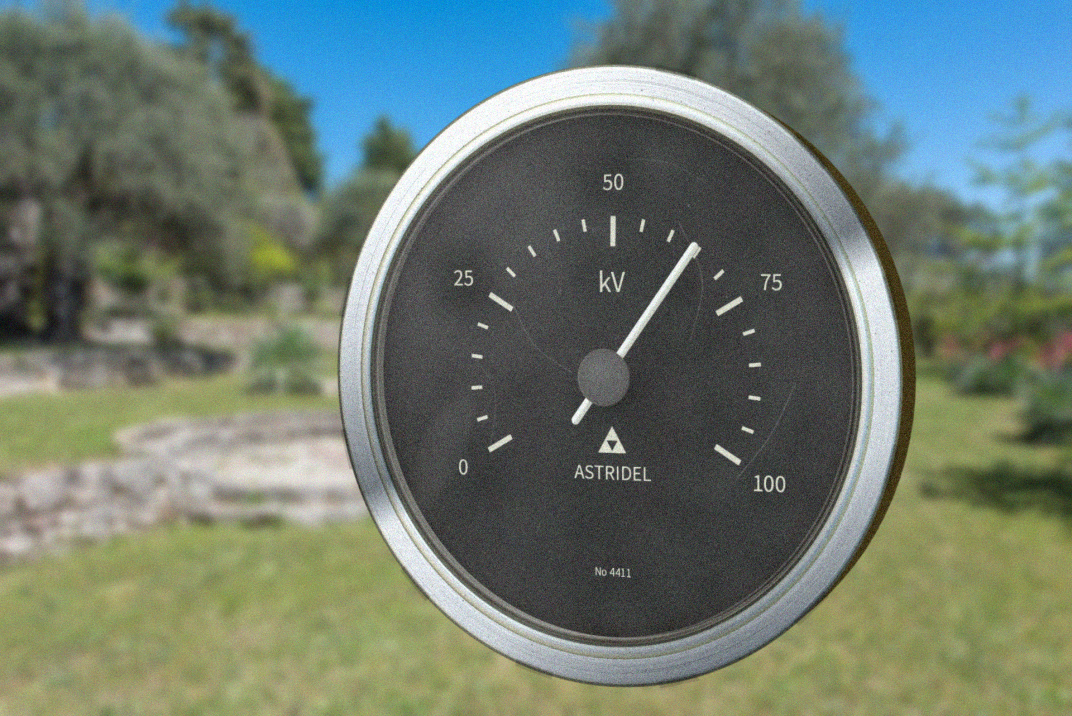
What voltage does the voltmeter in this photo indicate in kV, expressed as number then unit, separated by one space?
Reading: 65 kV
